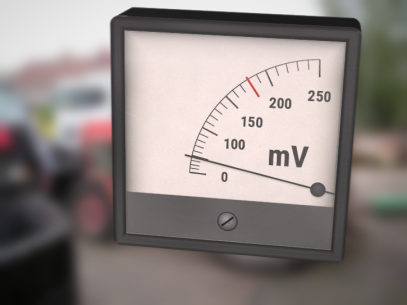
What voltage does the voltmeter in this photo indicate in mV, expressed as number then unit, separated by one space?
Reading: 50 mV
